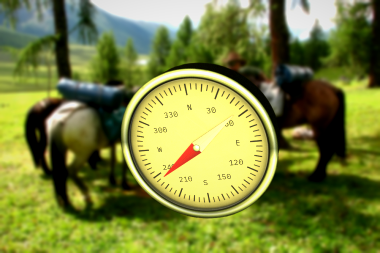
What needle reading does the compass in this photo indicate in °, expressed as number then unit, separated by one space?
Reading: 235 °
